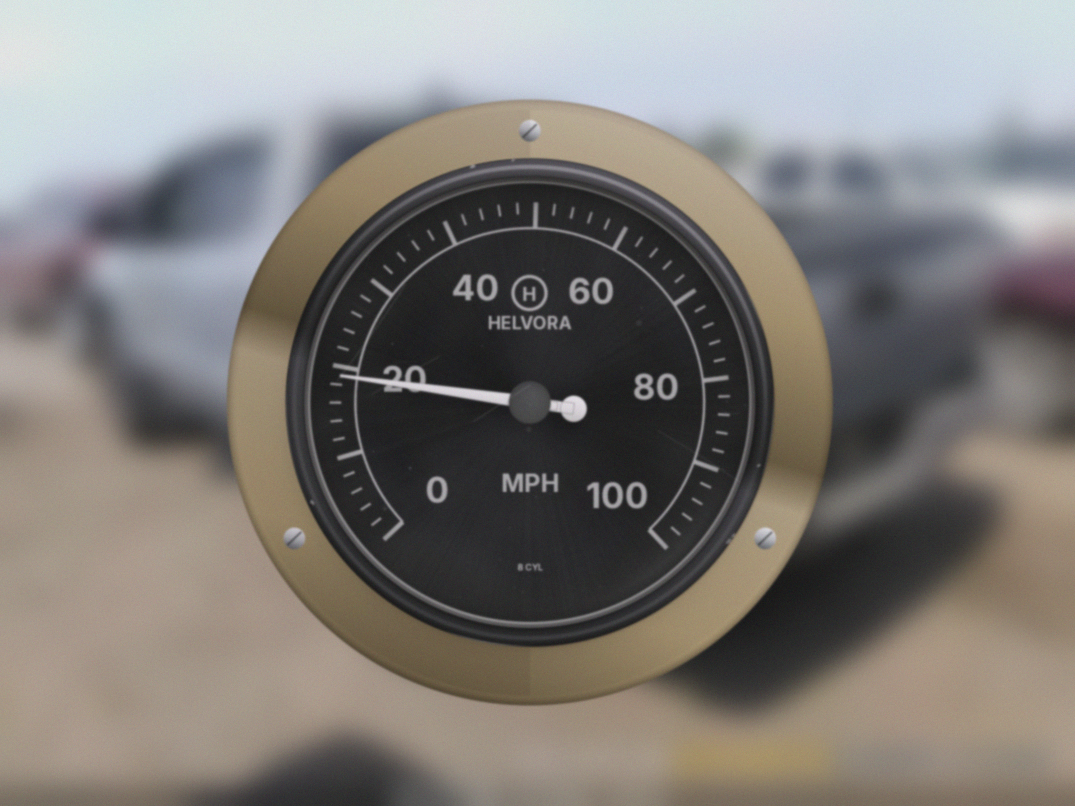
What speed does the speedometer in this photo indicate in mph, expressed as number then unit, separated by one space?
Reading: 19 mph
